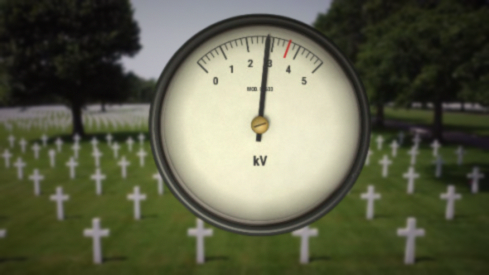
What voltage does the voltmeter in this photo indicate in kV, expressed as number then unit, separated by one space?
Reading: 2.8 kV
